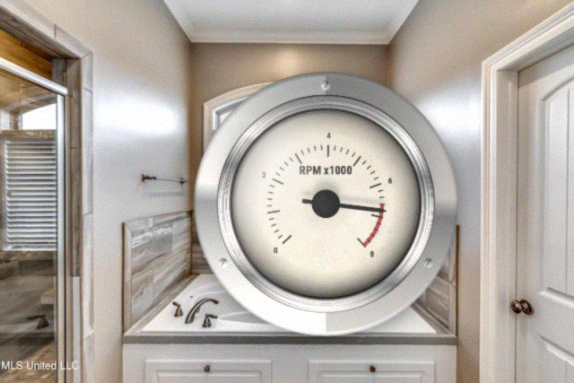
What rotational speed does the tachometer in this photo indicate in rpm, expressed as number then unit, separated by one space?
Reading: 6800 rpm
